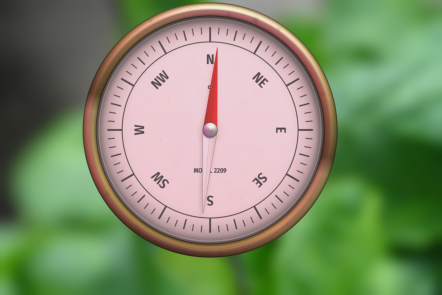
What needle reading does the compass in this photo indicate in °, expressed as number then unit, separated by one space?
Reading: 5 °
